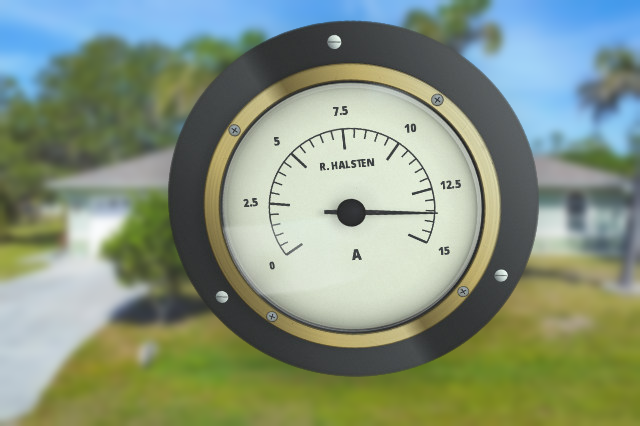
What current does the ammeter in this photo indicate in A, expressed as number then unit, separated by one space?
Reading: 13.5 A
